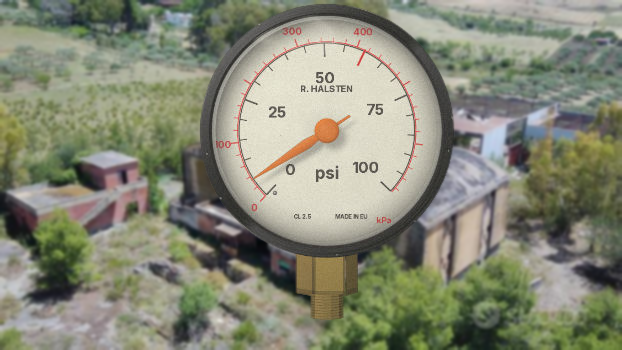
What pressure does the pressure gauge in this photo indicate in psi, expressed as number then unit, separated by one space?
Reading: 5 psi
